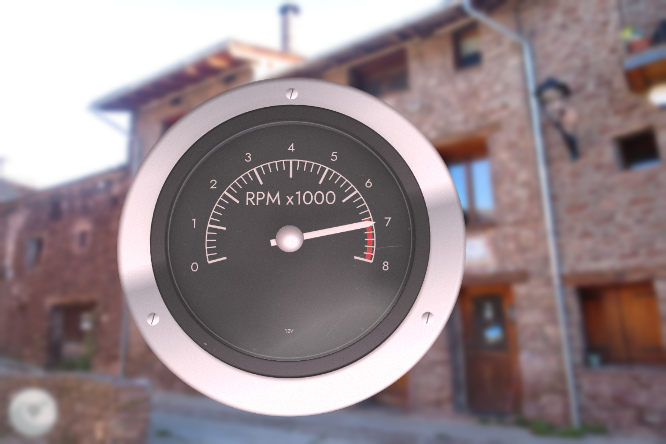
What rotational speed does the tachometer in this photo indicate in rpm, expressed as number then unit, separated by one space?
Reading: 7000 rpm
